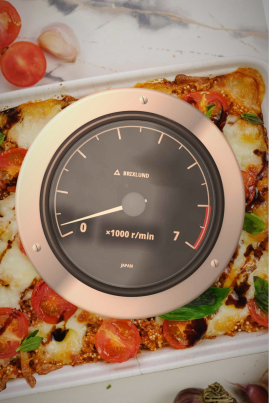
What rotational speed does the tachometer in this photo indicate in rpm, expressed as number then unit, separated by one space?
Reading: 250 rpm
